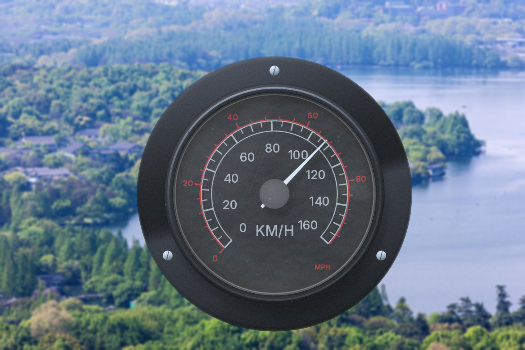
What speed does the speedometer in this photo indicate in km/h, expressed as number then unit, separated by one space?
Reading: 107.5 km/h
